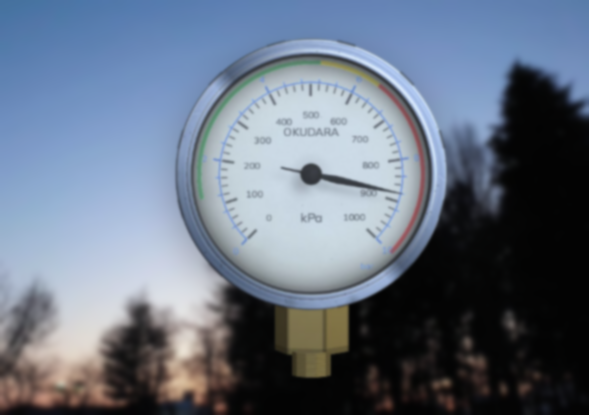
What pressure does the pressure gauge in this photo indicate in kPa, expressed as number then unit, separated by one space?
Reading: 880 kPa
